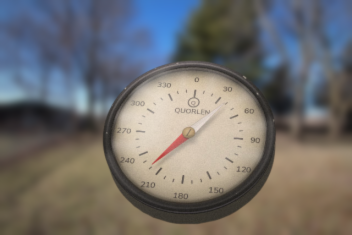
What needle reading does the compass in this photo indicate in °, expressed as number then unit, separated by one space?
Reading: 220 °
